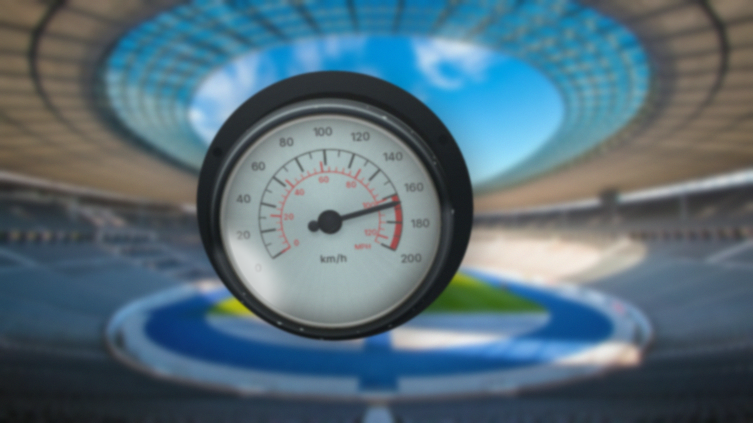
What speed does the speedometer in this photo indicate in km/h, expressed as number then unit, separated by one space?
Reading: 165 km/h
